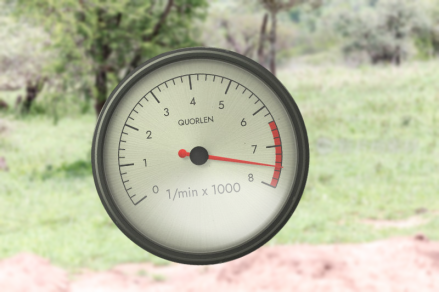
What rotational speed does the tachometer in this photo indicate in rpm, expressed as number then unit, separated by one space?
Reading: 7500 rpm
